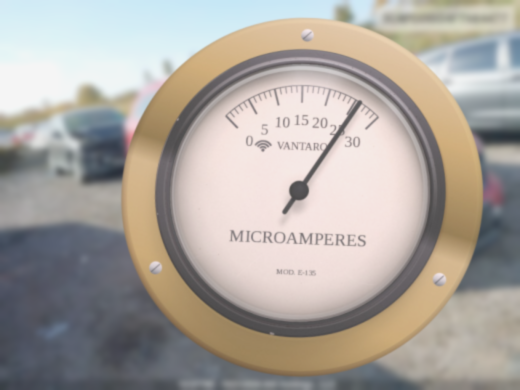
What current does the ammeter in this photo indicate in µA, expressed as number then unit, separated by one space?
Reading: 26 µA
